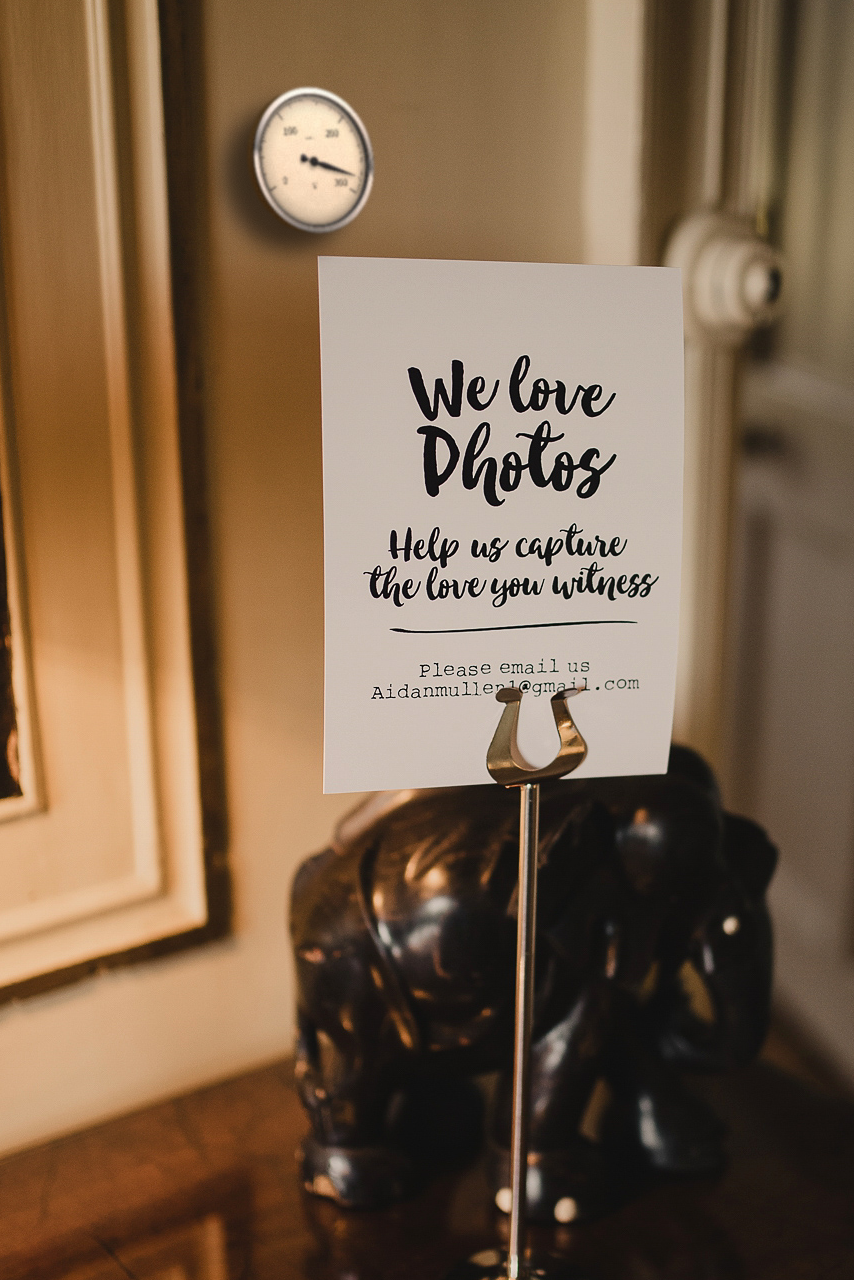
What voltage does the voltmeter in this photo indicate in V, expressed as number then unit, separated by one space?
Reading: 280 V
